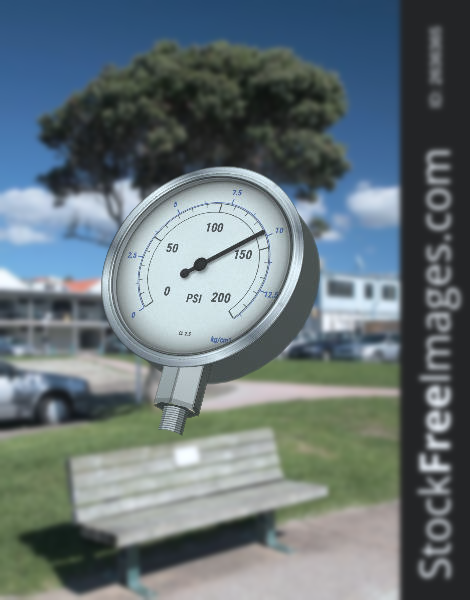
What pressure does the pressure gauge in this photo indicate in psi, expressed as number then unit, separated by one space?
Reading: 140 psi
